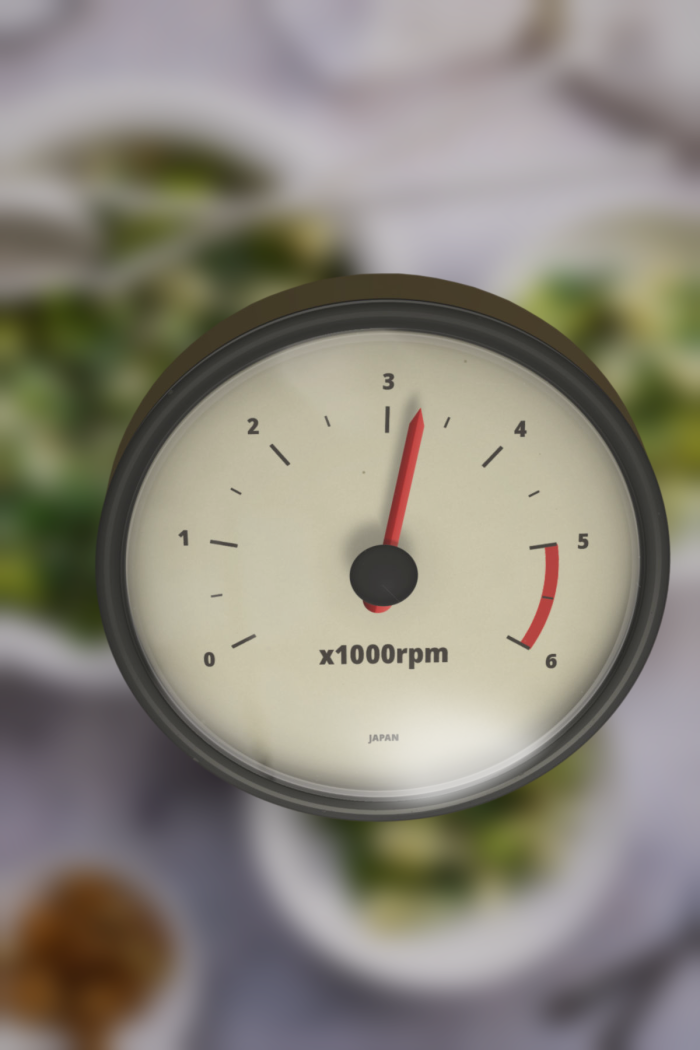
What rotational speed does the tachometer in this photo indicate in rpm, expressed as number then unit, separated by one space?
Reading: 3250 rpm
